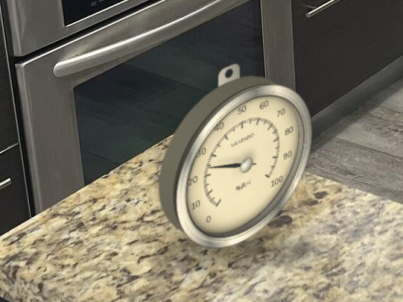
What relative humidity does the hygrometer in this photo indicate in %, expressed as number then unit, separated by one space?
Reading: 25 %
